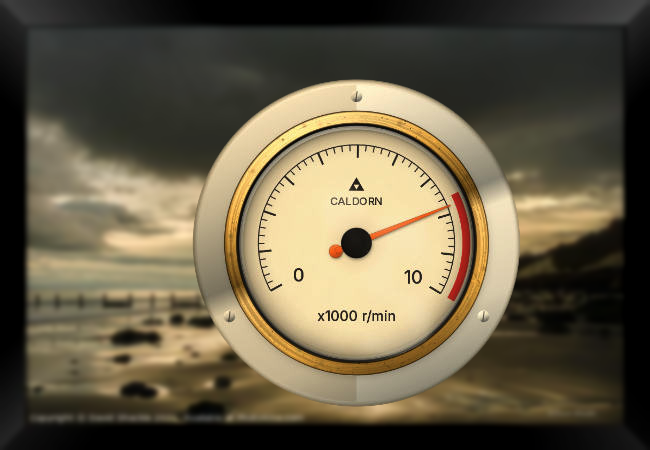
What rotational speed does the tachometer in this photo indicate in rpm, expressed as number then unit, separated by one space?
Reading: 7800 rpm
